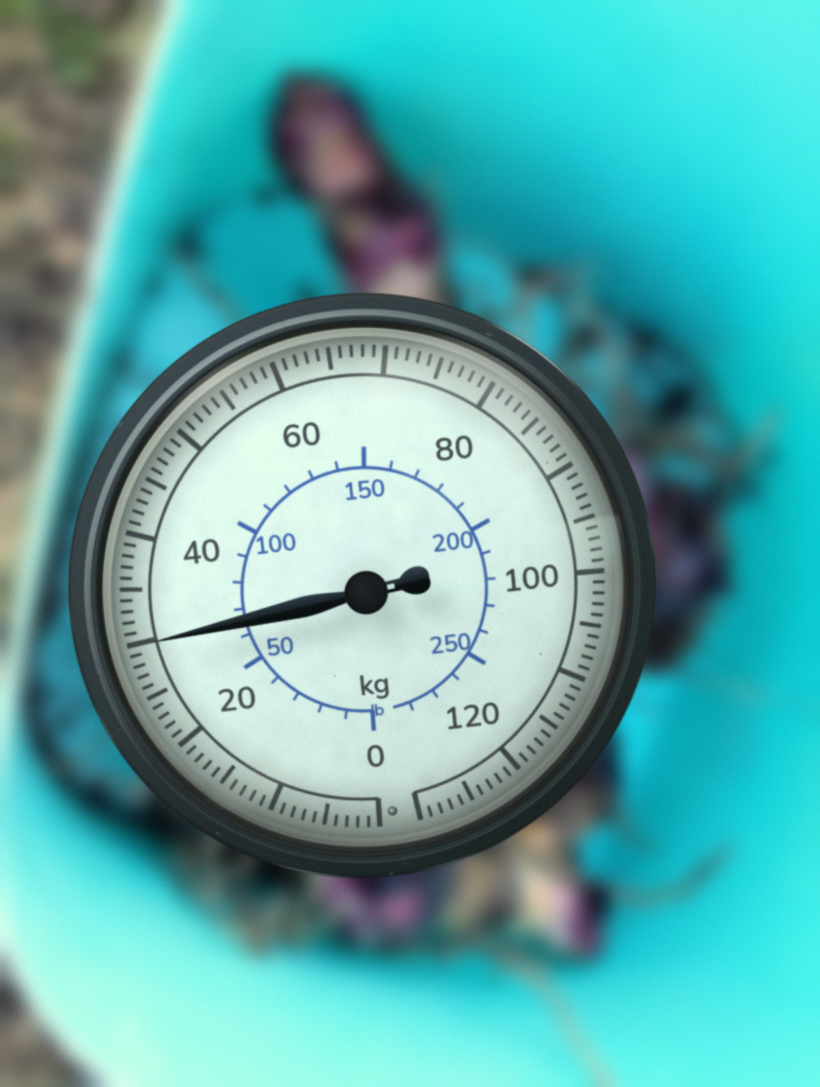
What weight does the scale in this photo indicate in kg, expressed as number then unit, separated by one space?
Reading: 30 kg
